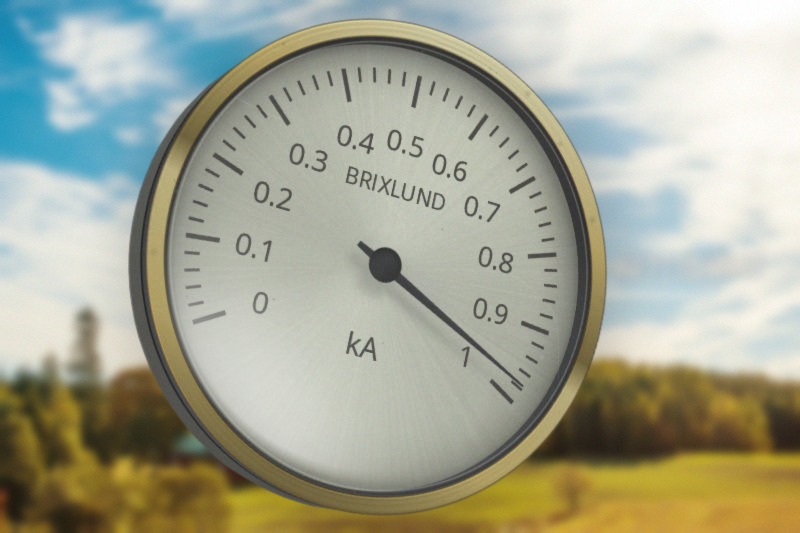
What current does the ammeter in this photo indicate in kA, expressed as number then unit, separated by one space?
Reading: 0.98 kA
